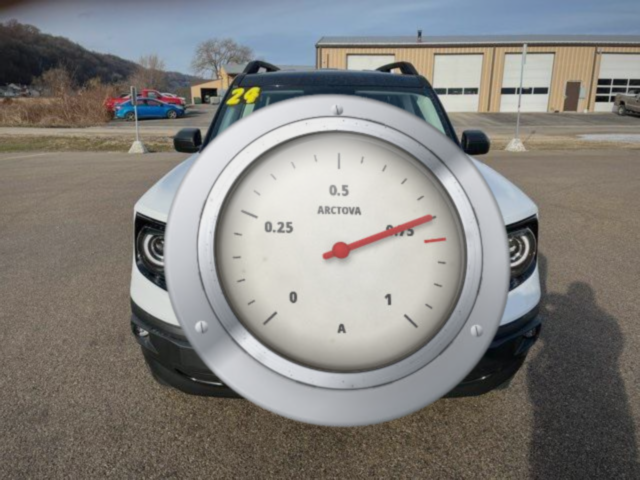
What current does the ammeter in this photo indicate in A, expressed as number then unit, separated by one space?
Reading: 0.75 A
